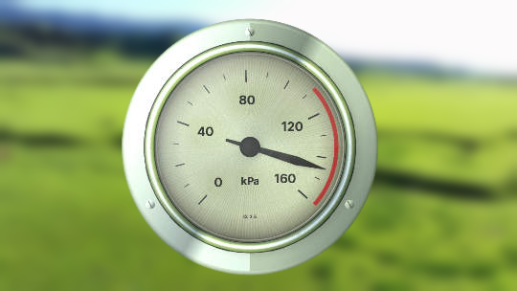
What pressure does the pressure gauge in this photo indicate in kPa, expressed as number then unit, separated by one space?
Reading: 145 kPa
